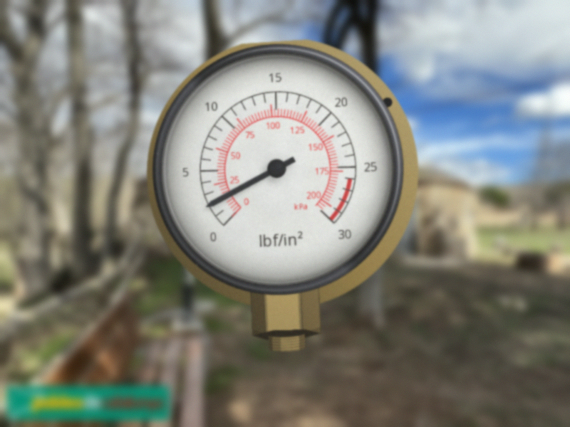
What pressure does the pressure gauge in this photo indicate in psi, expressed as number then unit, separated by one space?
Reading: 2 psi
